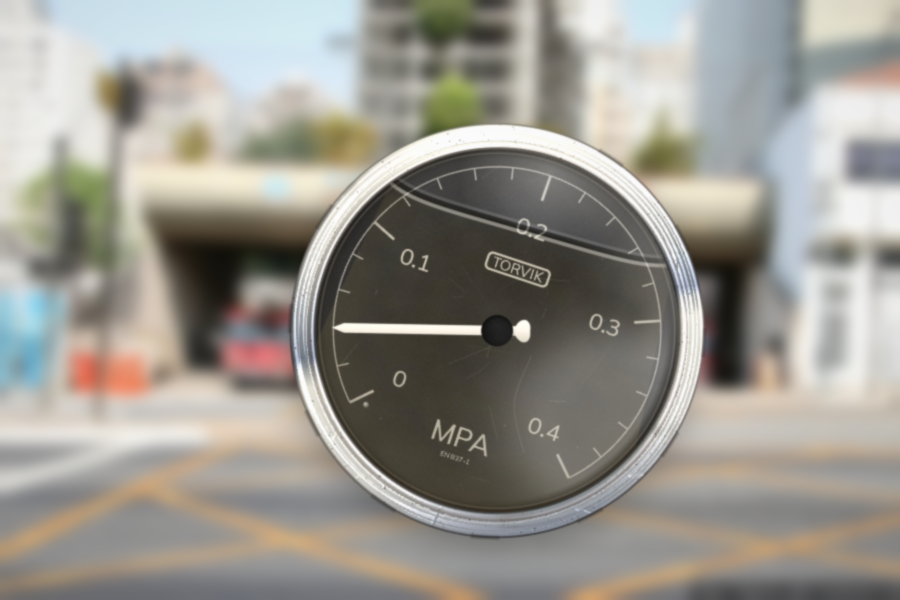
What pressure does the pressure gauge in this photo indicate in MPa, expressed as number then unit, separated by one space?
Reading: 0.04 MPa
